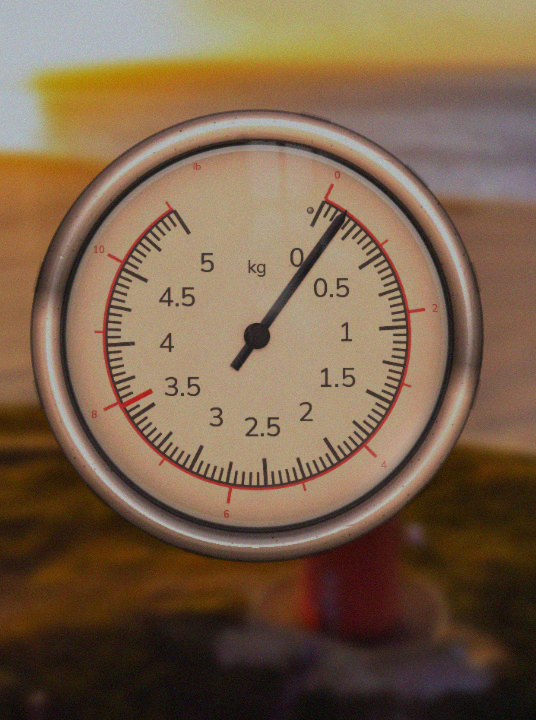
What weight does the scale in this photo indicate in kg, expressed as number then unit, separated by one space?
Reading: 0.15 kg
